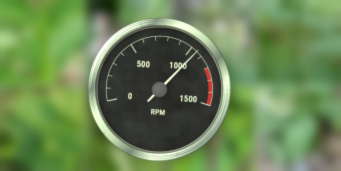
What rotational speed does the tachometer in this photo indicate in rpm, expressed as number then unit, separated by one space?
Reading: 1050 rpm
